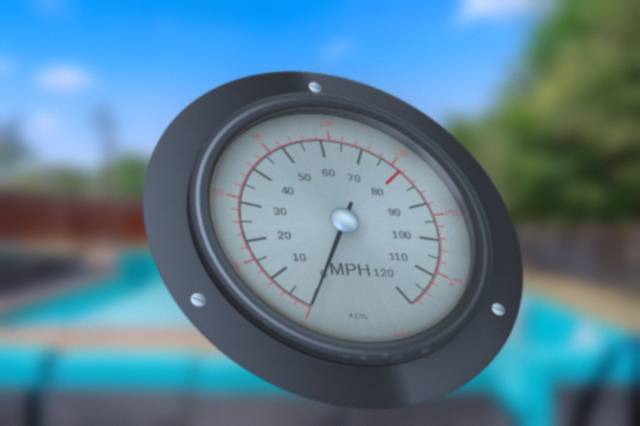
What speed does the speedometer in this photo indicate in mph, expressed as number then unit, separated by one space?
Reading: 0 mph
